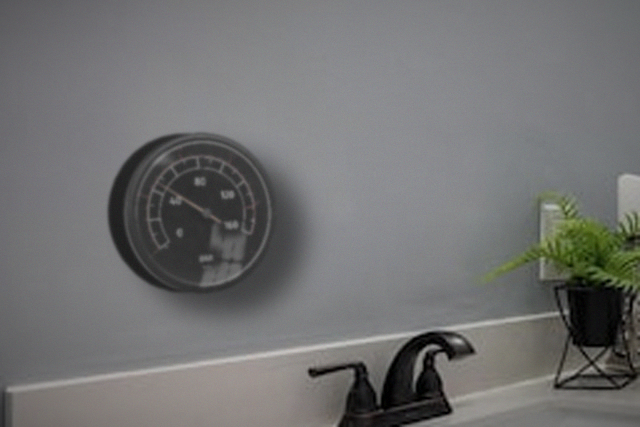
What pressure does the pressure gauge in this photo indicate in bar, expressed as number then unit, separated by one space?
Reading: 45 bar
